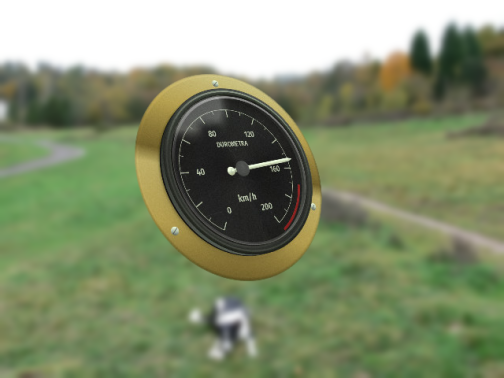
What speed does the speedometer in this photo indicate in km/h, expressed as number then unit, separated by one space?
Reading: 155 km/h
